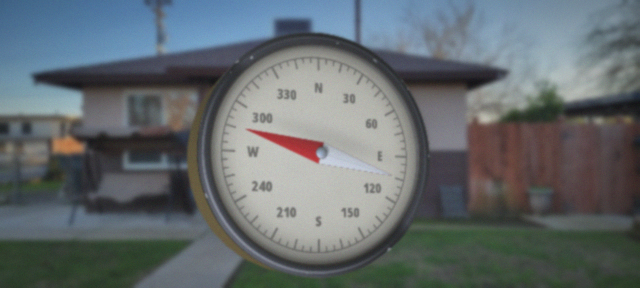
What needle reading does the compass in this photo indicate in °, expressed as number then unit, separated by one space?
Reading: 285 °
